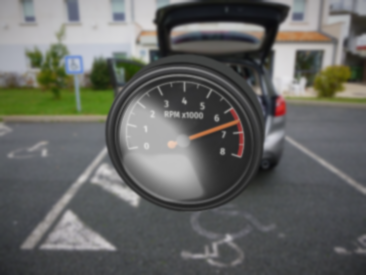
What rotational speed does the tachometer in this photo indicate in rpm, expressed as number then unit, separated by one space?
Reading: 6500 rpm
